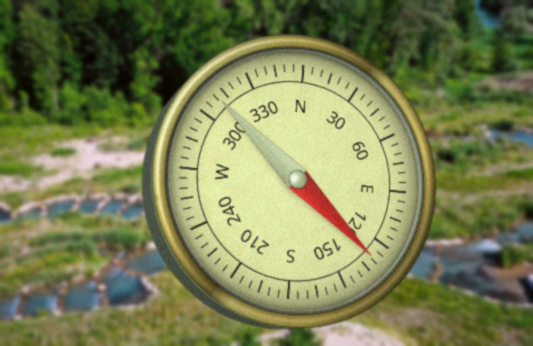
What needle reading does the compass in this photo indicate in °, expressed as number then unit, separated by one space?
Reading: 130 °
